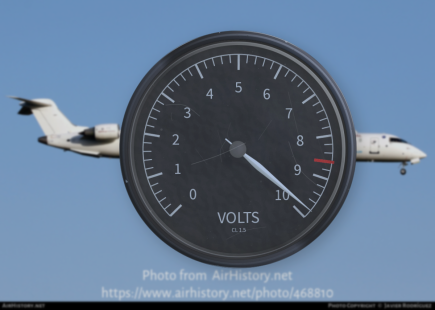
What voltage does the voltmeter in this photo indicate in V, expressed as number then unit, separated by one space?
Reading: 9.8 V
